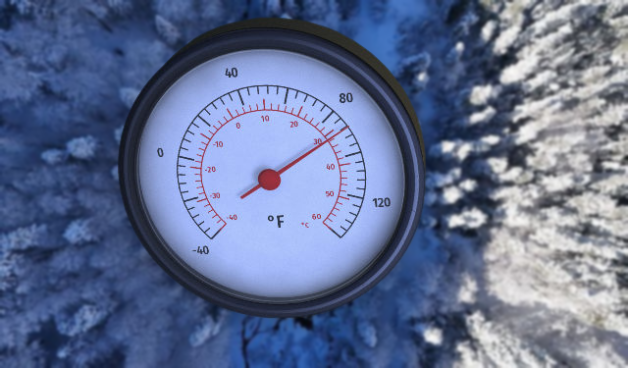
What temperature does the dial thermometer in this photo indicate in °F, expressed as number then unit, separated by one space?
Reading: 88 °F
